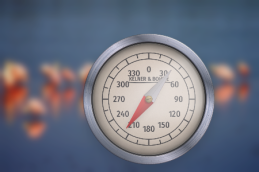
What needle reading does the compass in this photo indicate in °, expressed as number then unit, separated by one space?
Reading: 217.5 °
